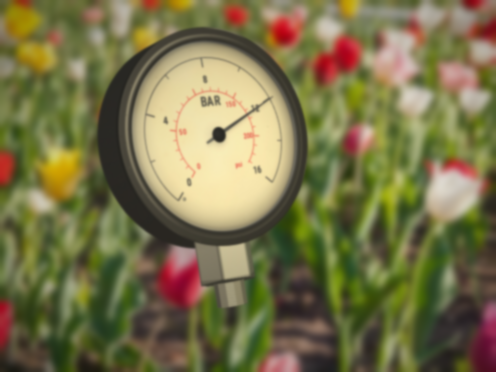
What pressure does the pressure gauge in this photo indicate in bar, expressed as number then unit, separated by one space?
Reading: 12 bar
